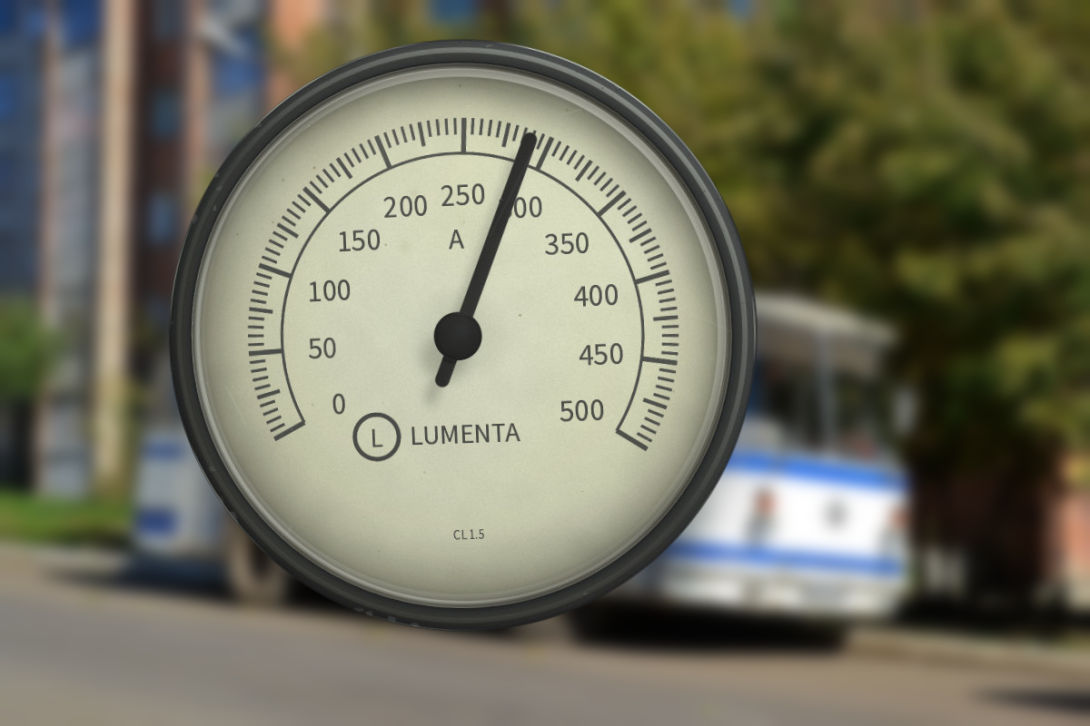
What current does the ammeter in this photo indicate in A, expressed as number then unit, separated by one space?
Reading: 290 A
